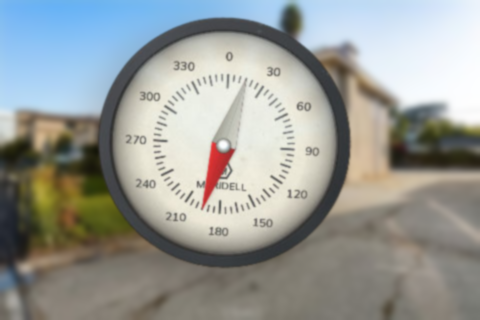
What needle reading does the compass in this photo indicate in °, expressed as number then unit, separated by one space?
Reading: 195 °
